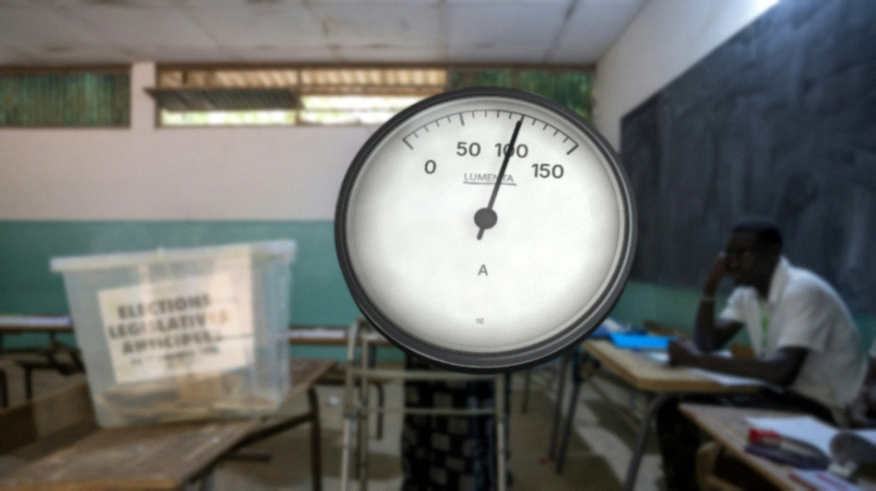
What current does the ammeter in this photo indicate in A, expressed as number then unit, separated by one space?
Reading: 100 A
